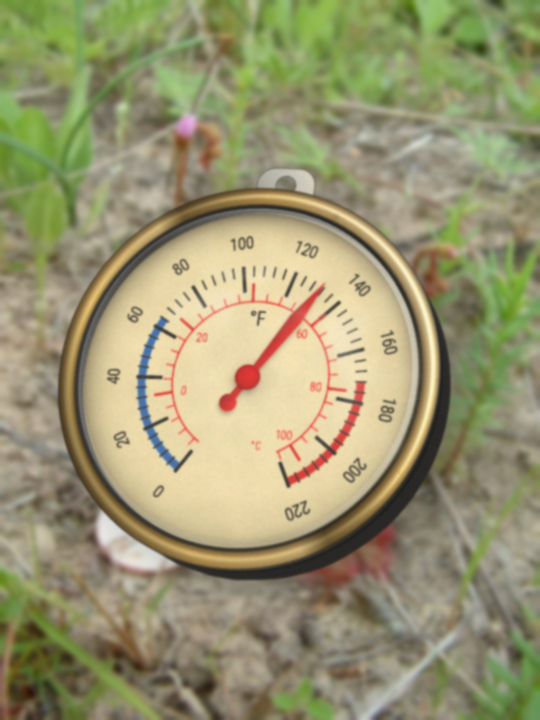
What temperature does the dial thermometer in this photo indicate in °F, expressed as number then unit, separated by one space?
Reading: 132 °F
